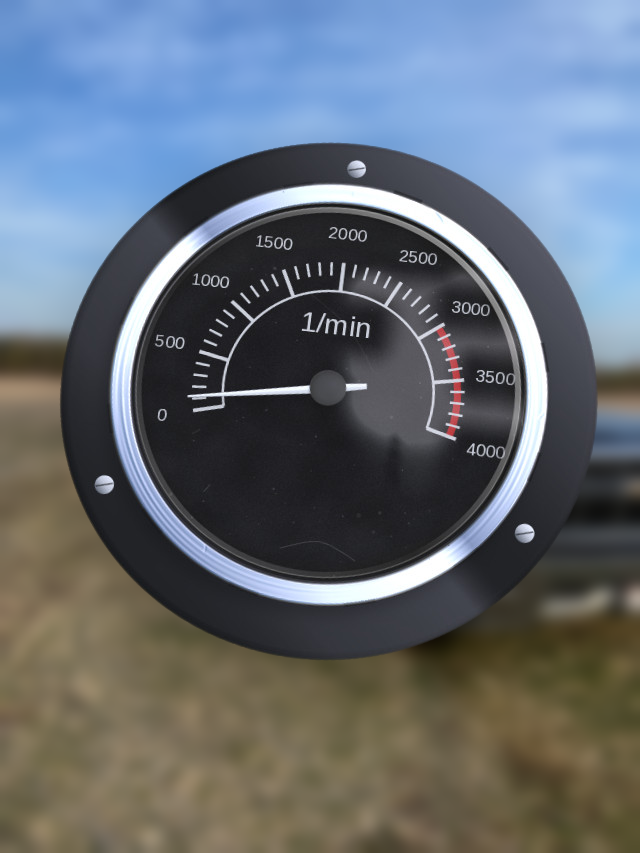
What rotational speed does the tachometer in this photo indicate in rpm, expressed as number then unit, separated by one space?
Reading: 100 rpm
